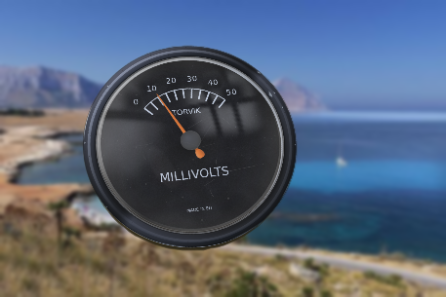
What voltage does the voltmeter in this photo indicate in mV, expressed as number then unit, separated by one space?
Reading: 10 mV
